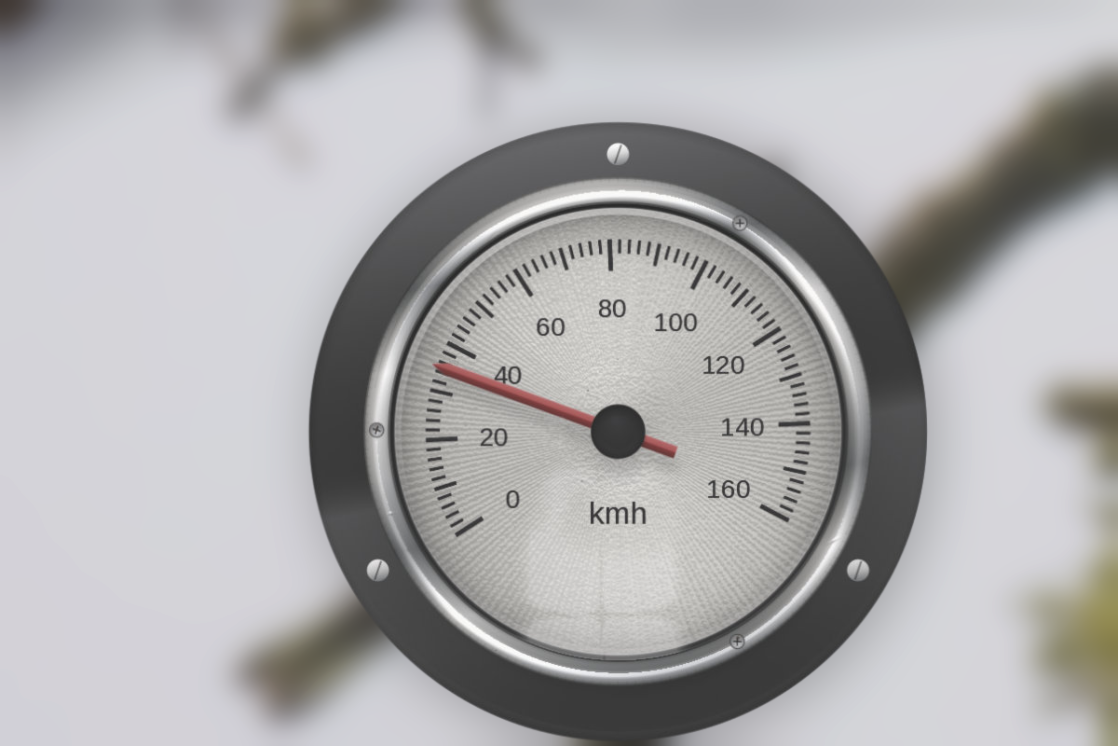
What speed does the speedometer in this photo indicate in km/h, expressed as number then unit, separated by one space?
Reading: 35 km/h
